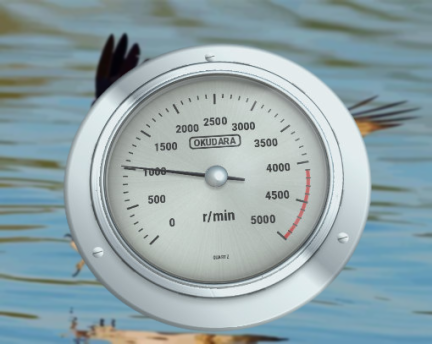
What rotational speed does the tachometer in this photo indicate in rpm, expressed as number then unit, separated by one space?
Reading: 1000 rpm
